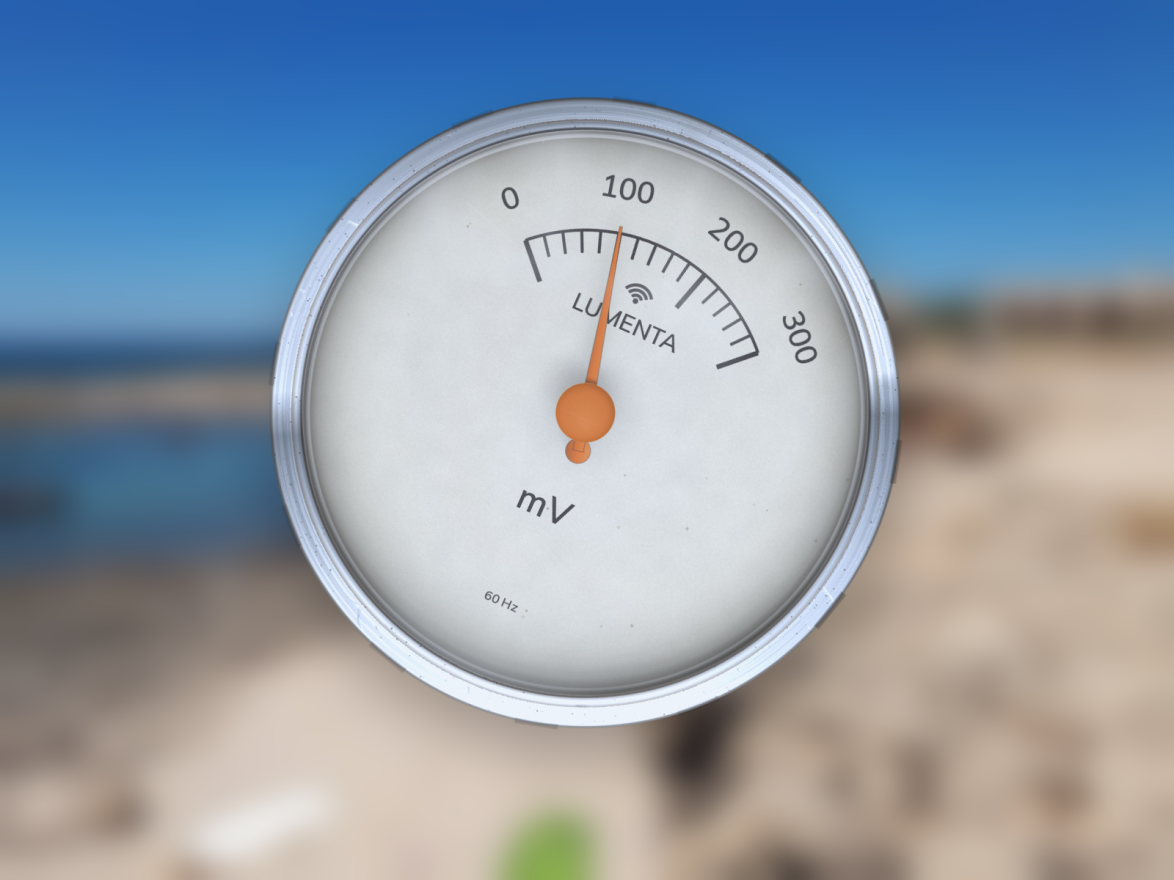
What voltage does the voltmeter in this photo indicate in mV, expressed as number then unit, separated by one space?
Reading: 100 mV
